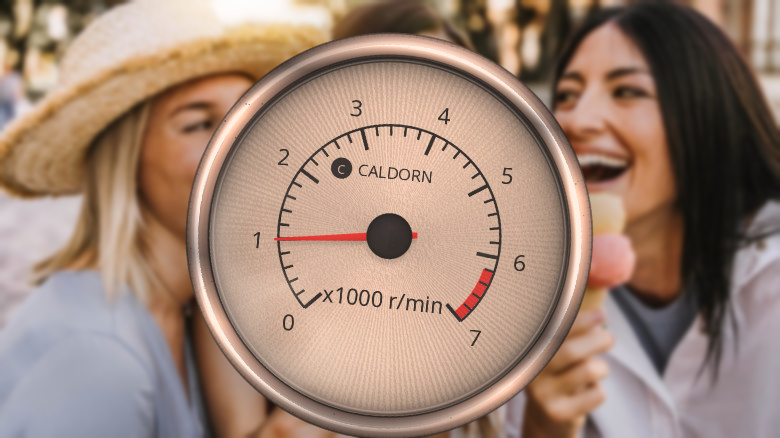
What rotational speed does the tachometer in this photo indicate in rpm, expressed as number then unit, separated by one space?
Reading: 1000 rpm
